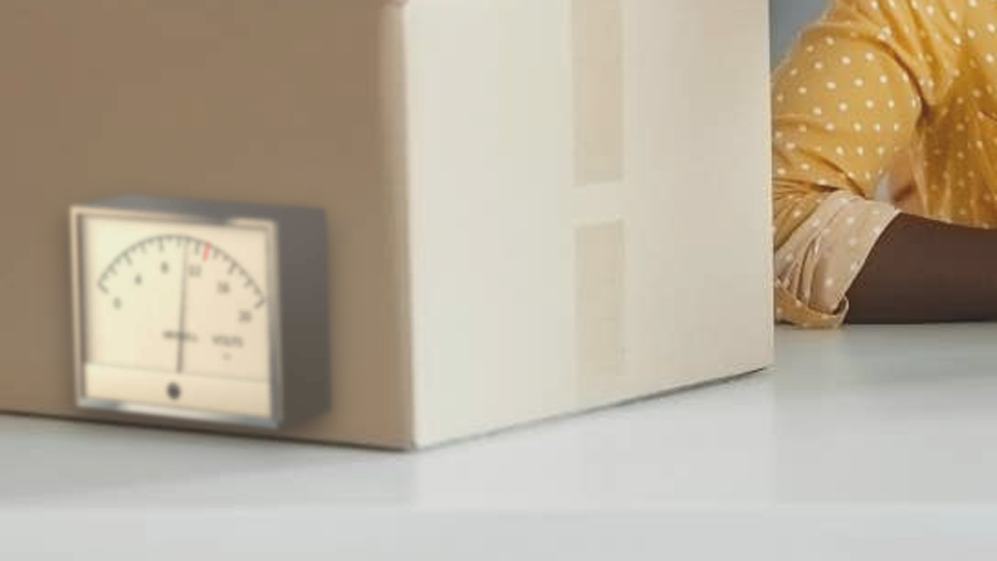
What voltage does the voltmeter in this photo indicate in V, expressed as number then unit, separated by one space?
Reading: 11 V
